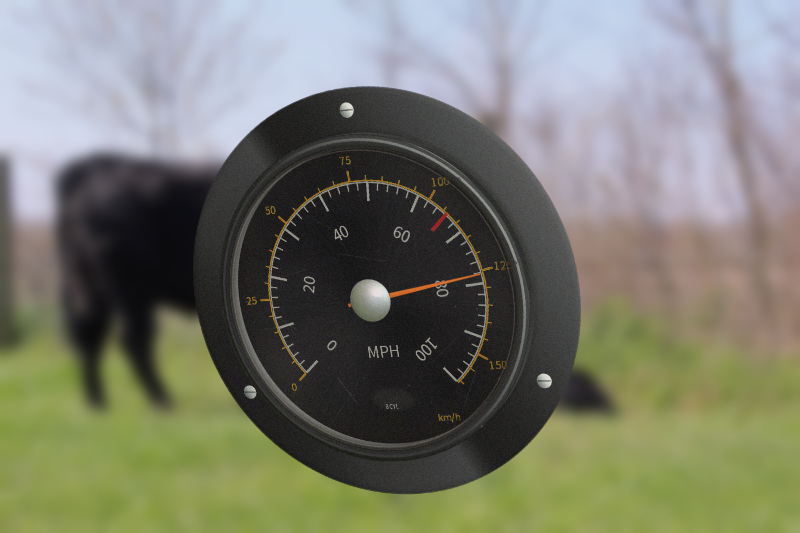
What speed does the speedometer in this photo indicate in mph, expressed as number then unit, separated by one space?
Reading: 78 mph
